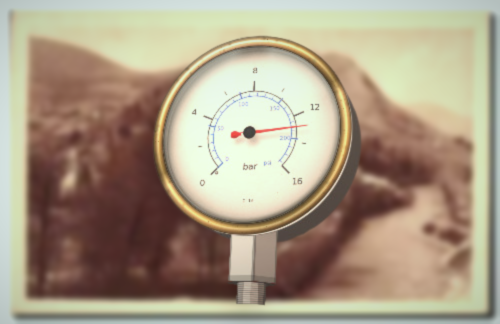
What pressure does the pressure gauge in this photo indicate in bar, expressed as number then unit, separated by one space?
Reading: 13 bar
